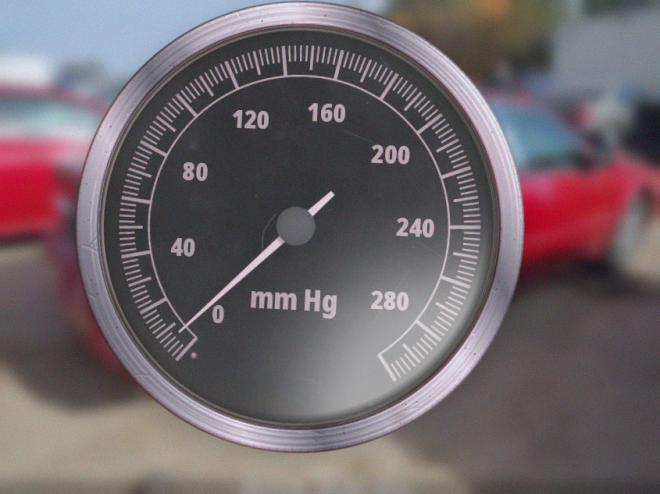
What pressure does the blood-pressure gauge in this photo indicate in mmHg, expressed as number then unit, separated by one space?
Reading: 6 mmHg
